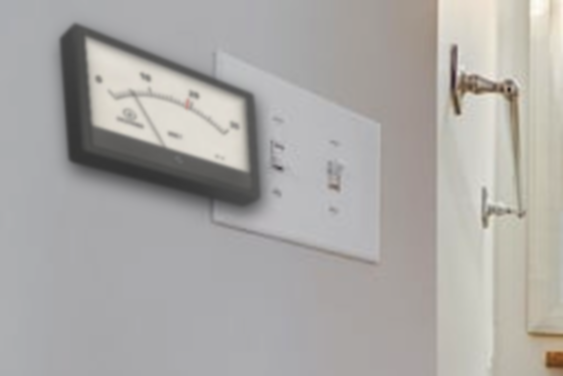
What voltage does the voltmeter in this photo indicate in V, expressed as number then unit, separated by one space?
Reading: 5 V
